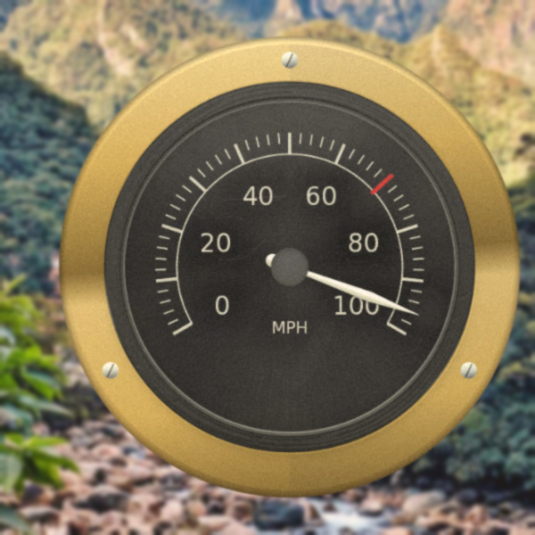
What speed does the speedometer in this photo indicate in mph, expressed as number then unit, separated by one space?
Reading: 96 mph
